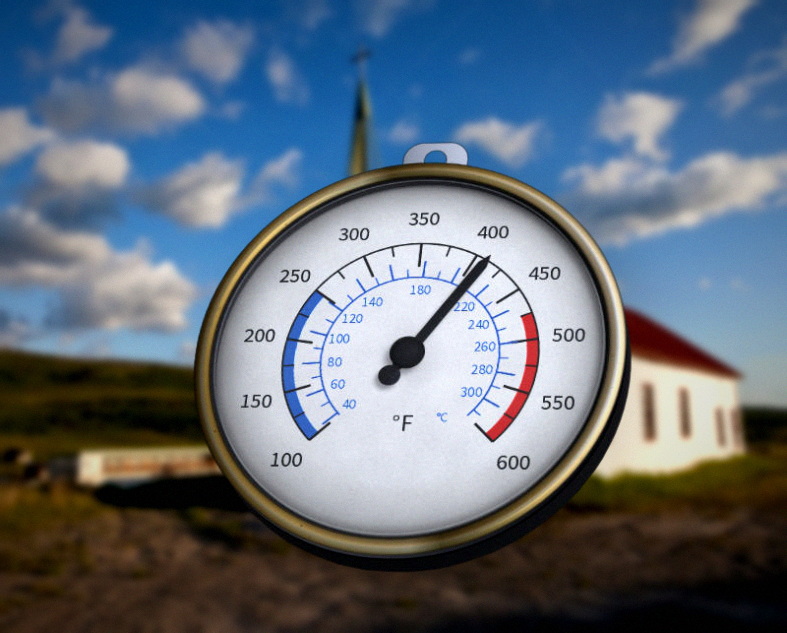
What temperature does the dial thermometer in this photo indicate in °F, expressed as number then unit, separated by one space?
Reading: 412.5 °F
